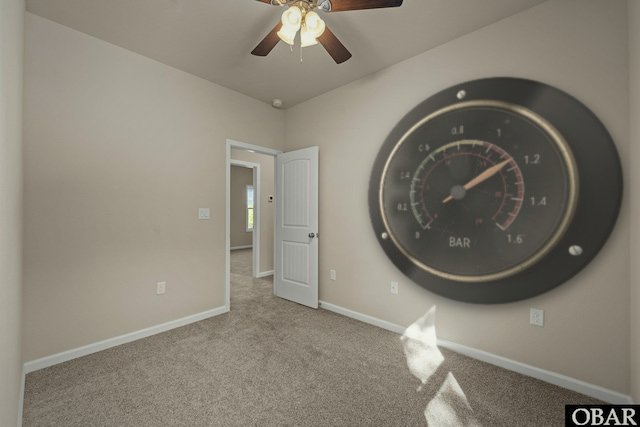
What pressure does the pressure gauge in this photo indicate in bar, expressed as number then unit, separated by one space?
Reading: 1.15 bar
